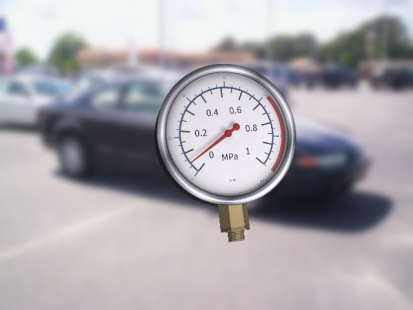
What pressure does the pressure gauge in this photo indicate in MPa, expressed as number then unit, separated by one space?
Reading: 0.05 MPa
